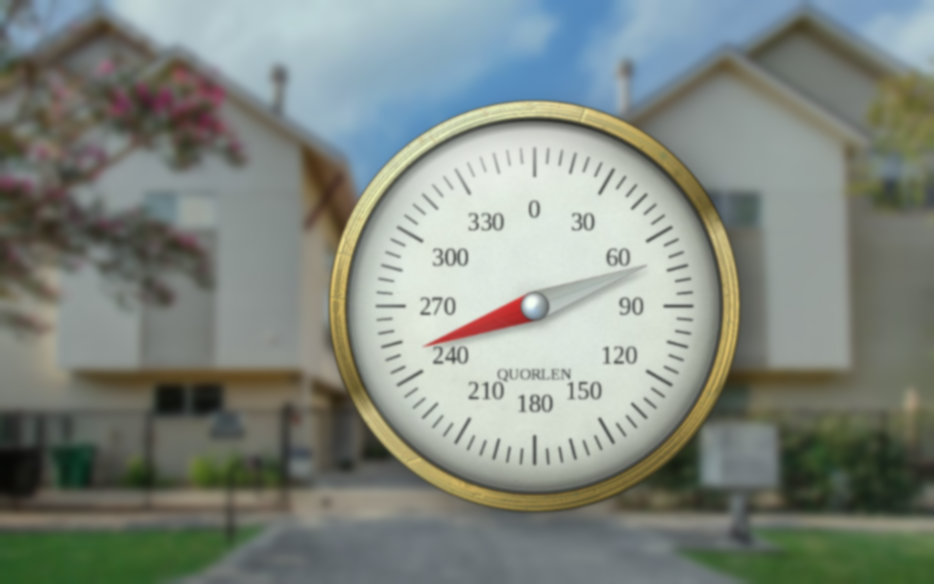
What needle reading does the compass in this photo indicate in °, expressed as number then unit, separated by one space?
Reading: 250 °
